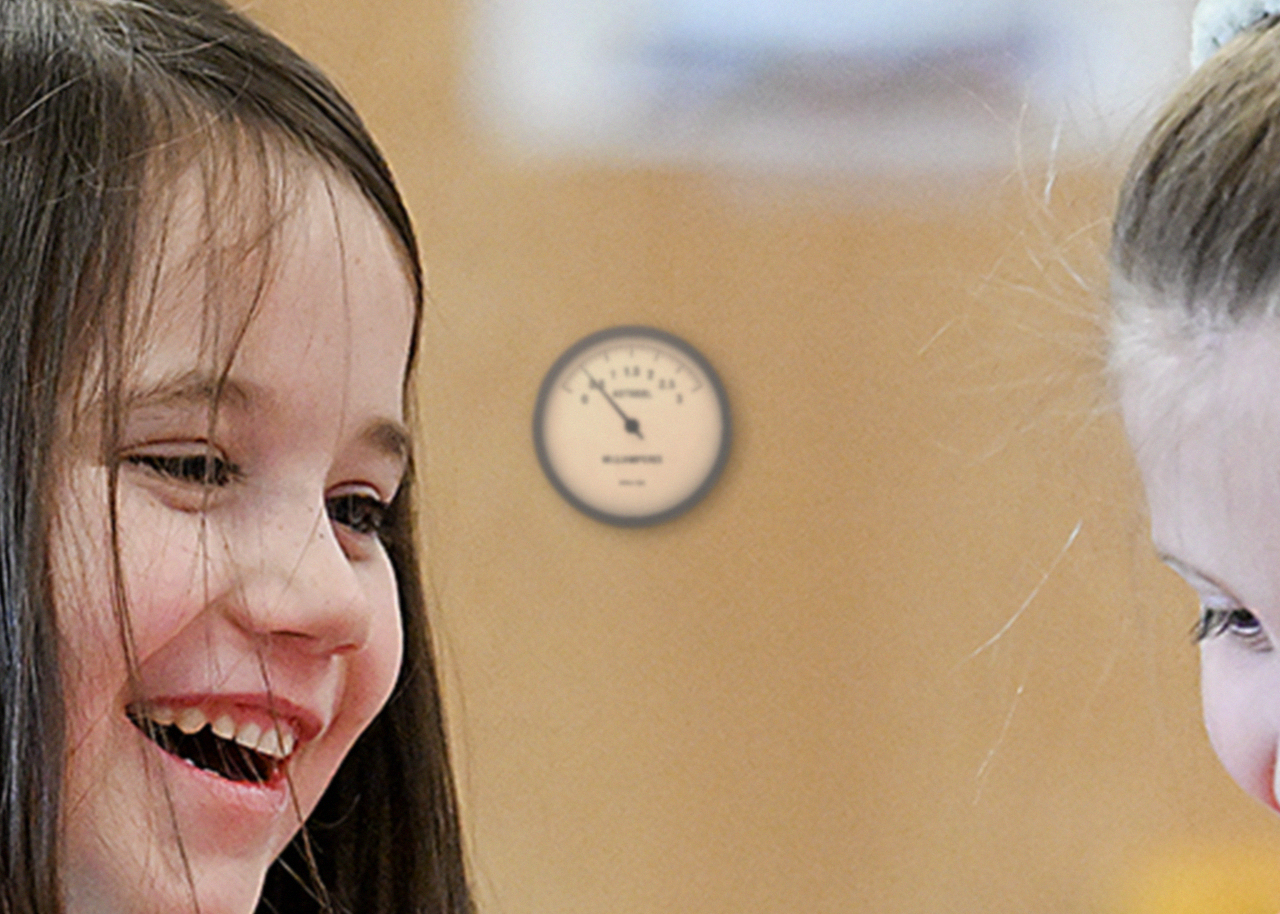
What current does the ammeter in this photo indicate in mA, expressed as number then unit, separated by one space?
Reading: 0.5 mA
